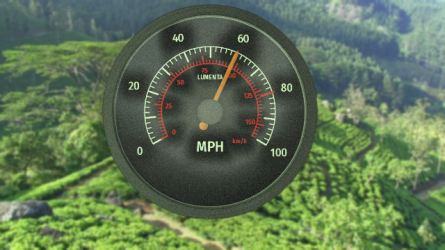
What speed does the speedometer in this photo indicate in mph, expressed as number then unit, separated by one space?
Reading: 60 mph
